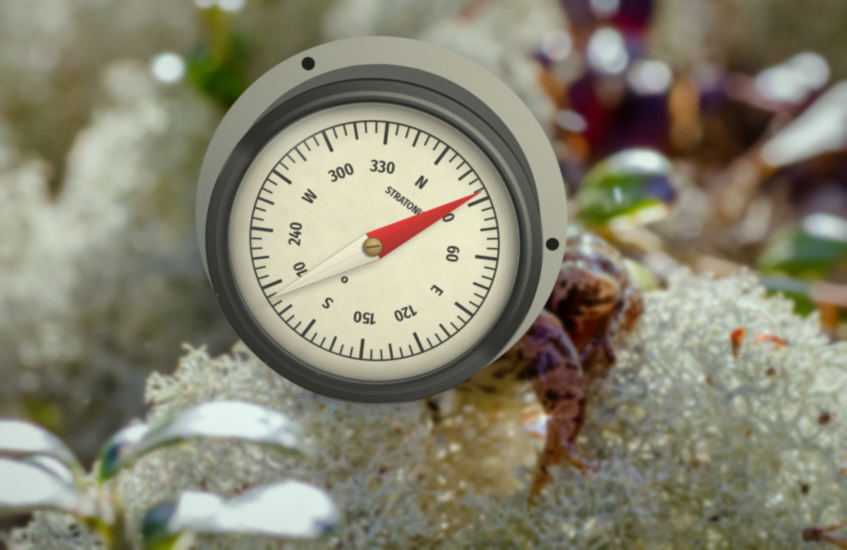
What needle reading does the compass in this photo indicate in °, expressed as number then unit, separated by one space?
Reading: 25 °
